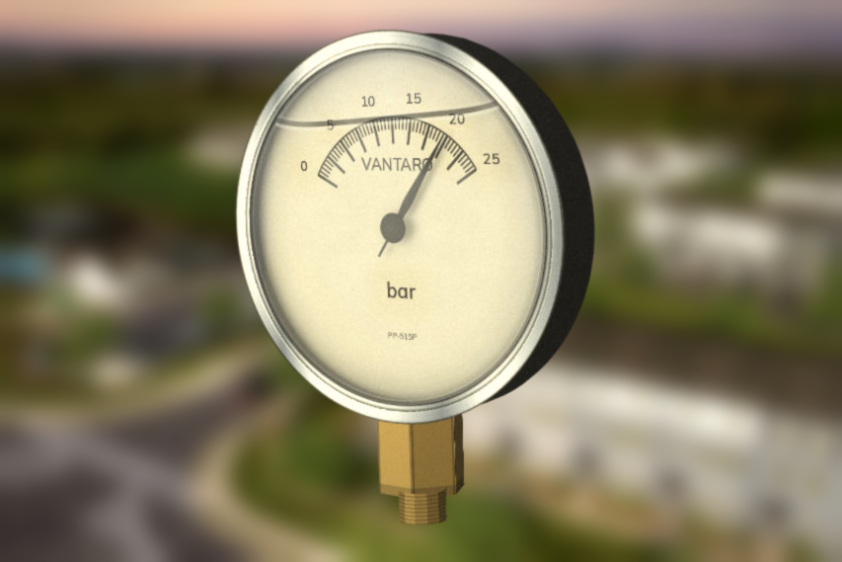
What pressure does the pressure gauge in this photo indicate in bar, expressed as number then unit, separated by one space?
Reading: 20 bar
